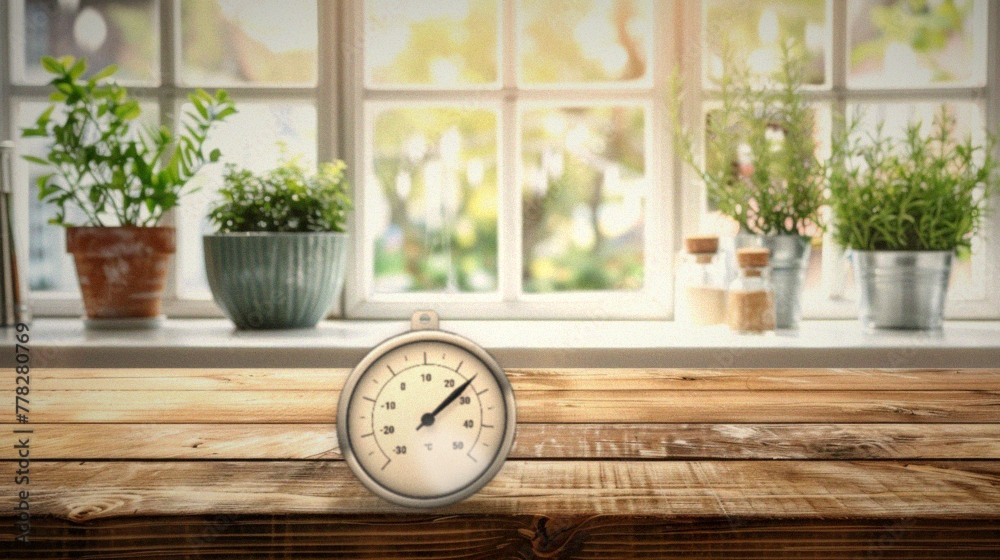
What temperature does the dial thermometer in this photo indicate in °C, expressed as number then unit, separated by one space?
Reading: 25 °C
